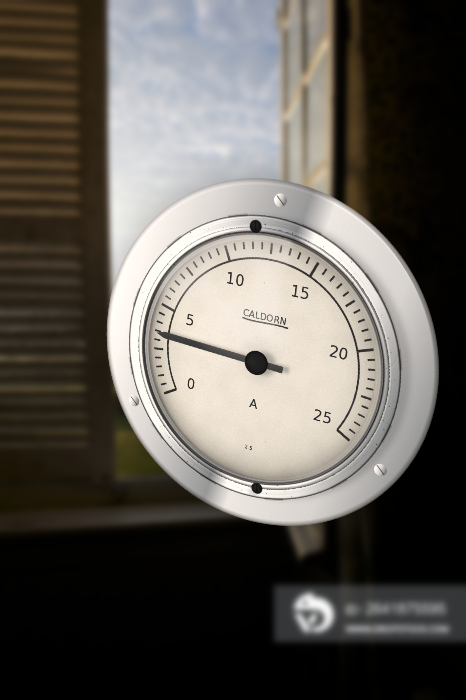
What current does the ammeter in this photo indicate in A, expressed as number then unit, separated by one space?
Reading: 3.5 A
